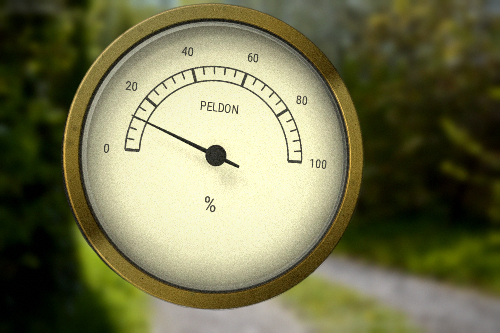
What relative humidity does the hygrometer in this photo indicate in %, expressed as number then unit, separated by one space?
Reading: 12 %
